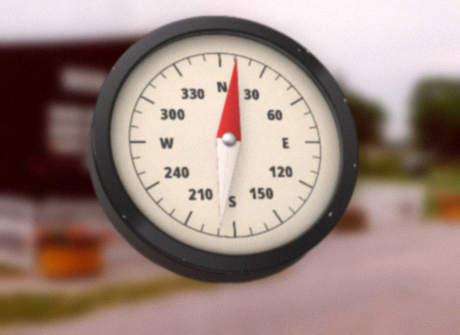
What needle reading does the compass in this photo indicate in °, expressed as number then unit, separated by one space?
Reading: 10 °
